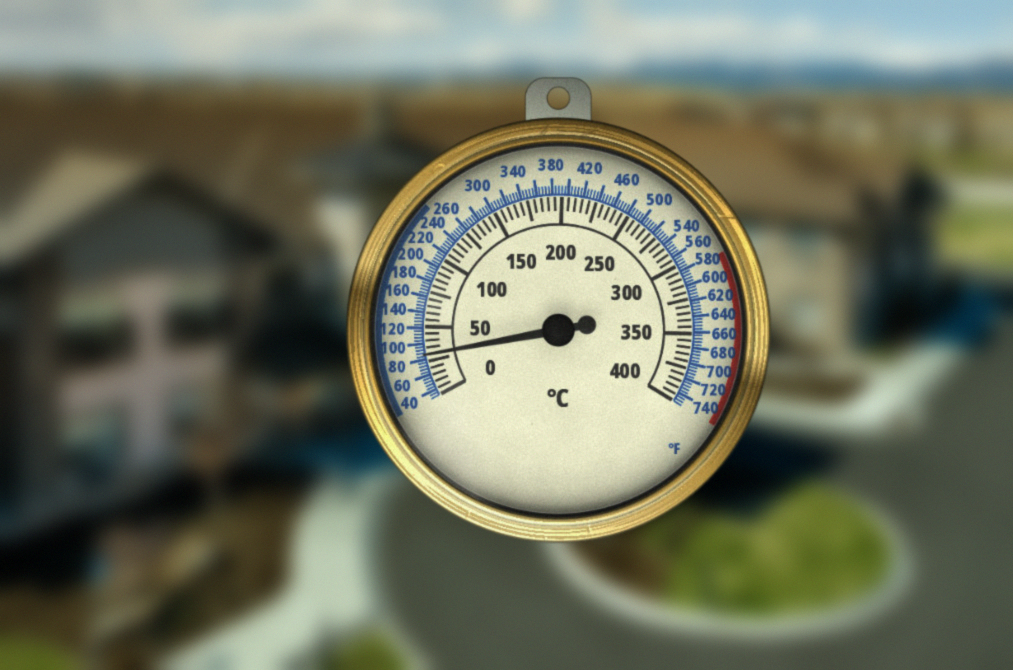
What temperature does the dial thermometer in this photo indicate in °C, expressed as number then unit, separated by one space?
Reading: 30 °C
